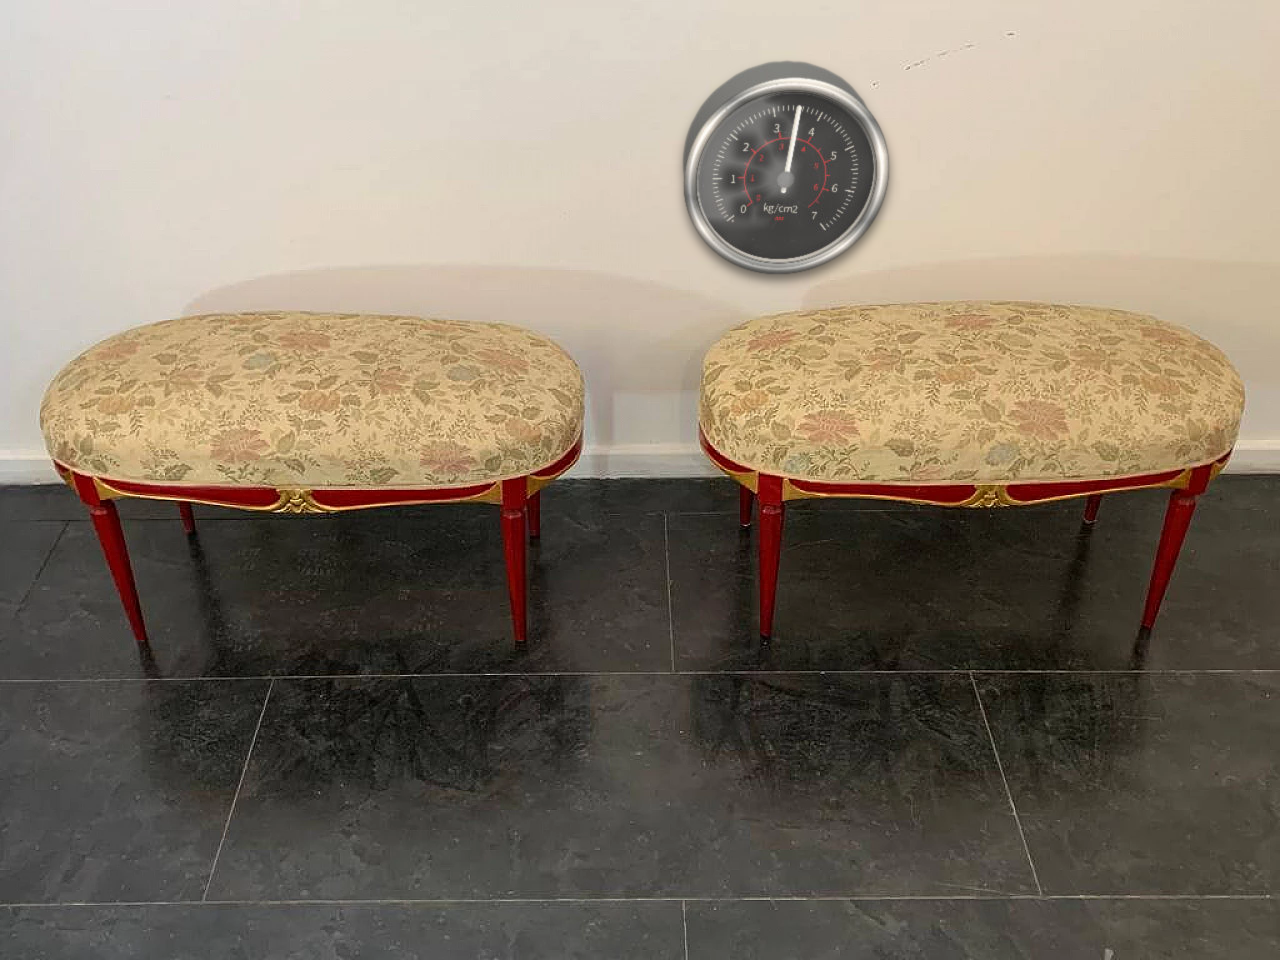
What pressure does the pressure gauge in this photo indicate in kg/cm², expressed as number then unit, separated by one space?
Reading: 3.5 kg/cm²
